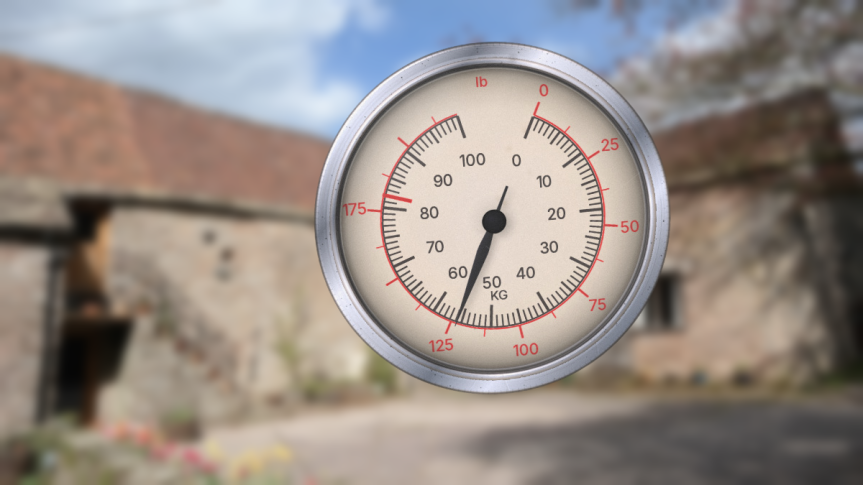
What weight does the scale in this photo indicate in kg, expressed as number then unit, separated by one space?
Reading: 56 kg
